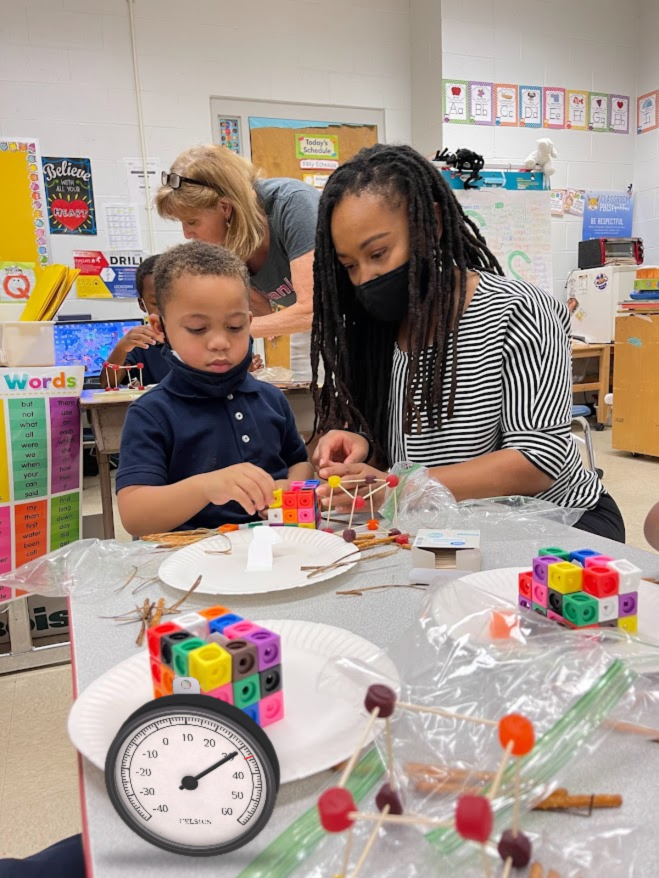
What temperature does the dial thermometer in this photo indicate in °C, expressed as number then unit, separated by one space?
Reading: 30 °C
